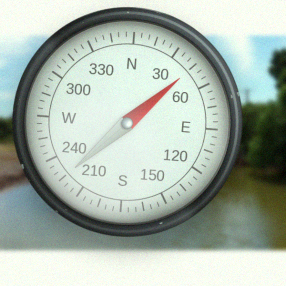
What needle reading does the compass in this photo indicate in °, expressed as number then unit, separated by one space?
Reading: 45 °
